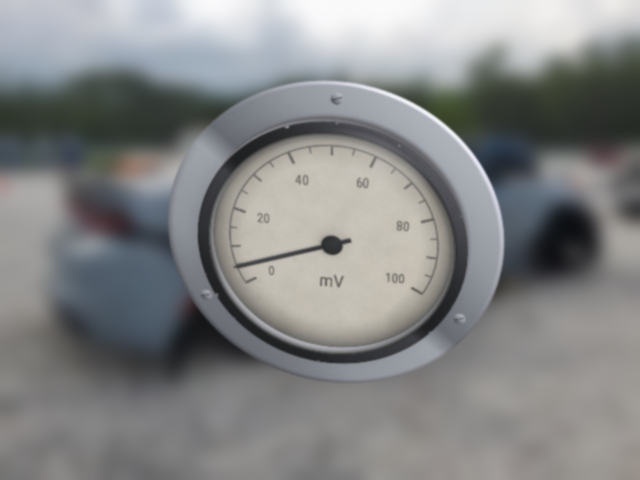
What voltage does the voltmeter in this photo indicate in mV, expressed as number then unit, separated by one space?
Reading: 5 mV
